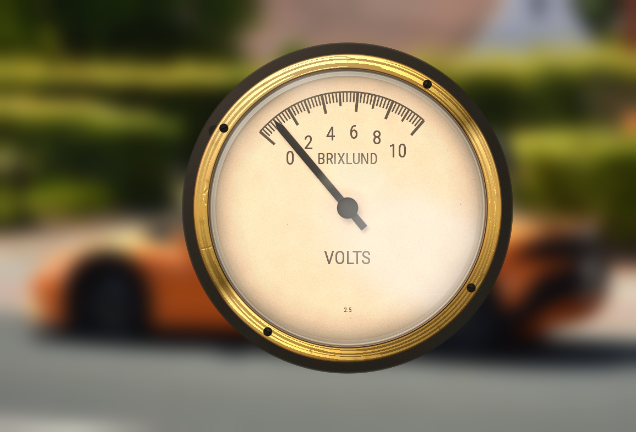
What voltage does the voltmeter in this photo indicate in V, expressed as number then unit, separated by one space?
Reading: 1 V
